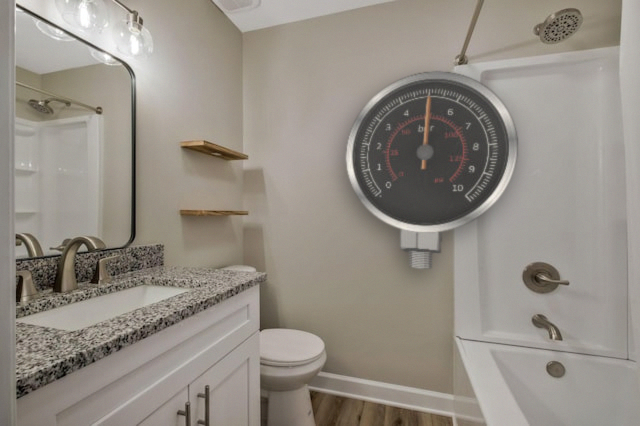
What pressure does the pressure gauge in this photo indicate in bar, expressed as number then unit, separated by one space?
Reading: 5 bar
